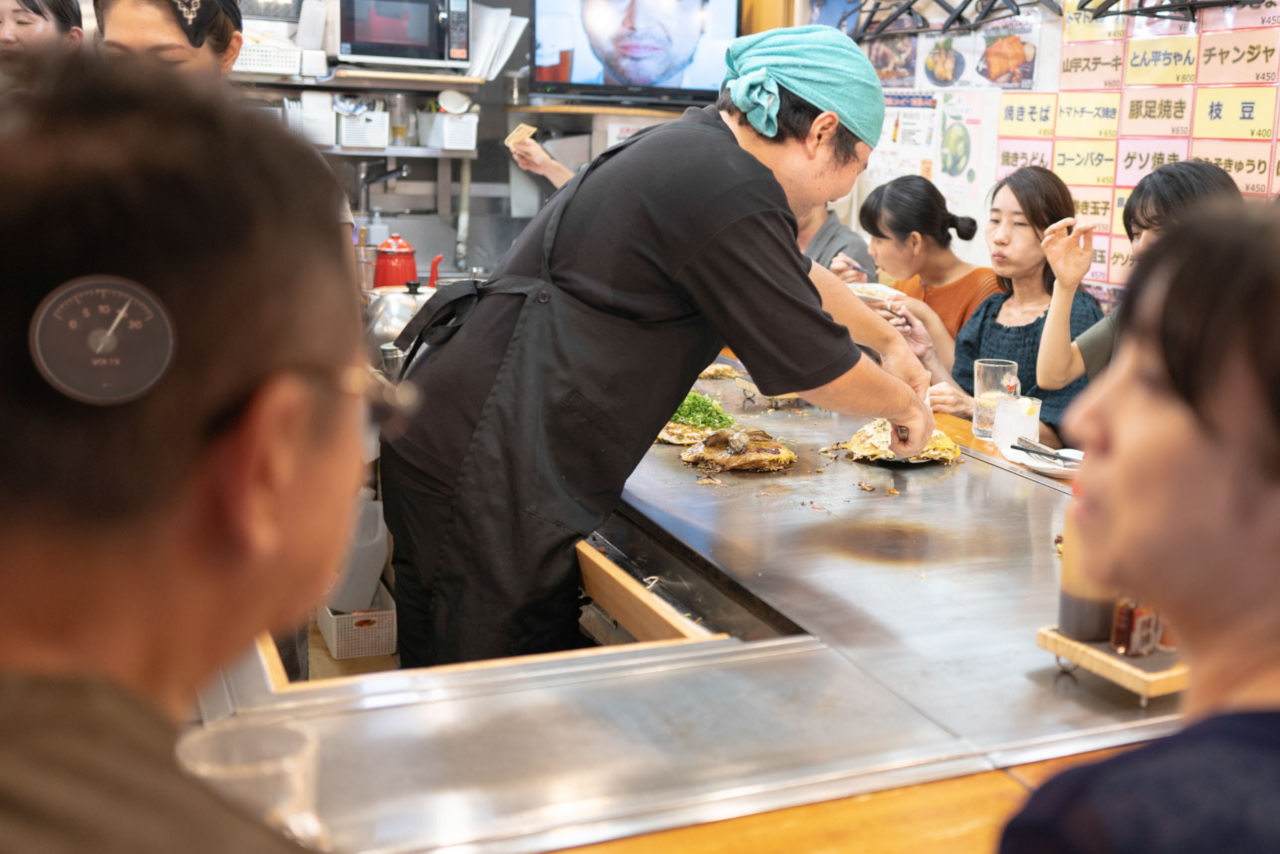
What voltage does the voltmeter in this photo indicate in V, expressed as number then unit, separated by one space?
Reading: 15 V
